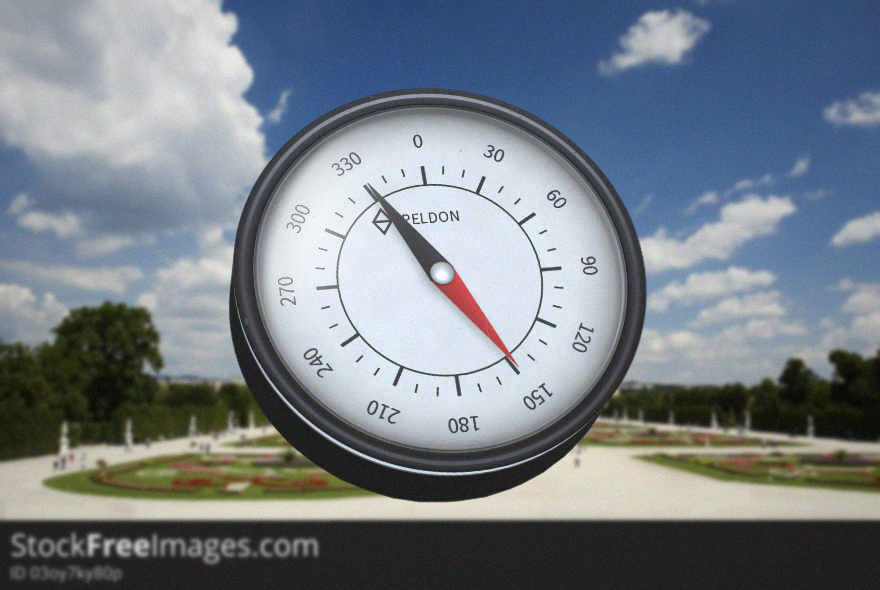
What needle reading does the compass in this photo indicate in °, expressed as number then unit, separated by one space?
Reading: 150 °
